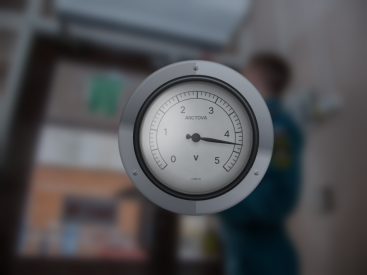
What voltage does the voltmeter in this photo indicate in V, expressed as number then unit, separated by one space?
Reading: 4.3 V
